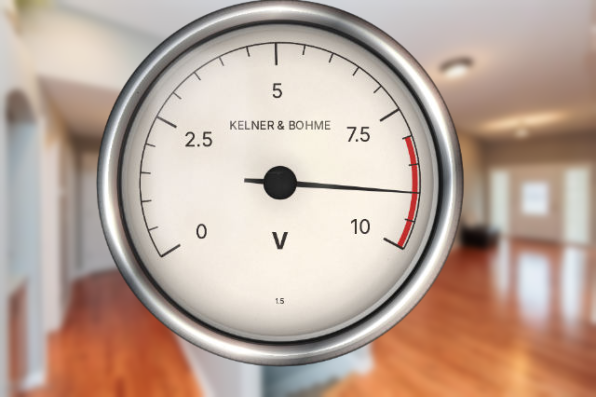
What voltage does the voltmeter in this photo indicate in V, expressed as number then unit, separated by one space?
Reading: 9 V
